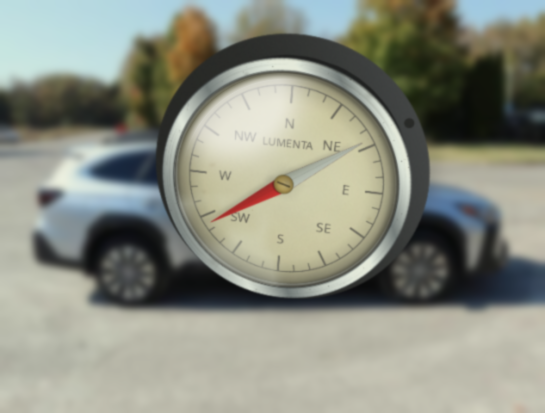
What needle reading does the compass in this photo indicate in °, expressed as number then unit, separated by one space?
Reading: 235 °
